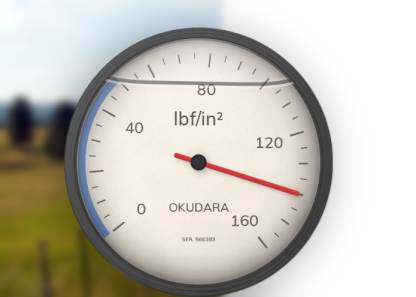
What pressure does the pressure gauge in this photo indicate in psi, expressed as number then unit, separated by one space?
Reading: 140 psi
